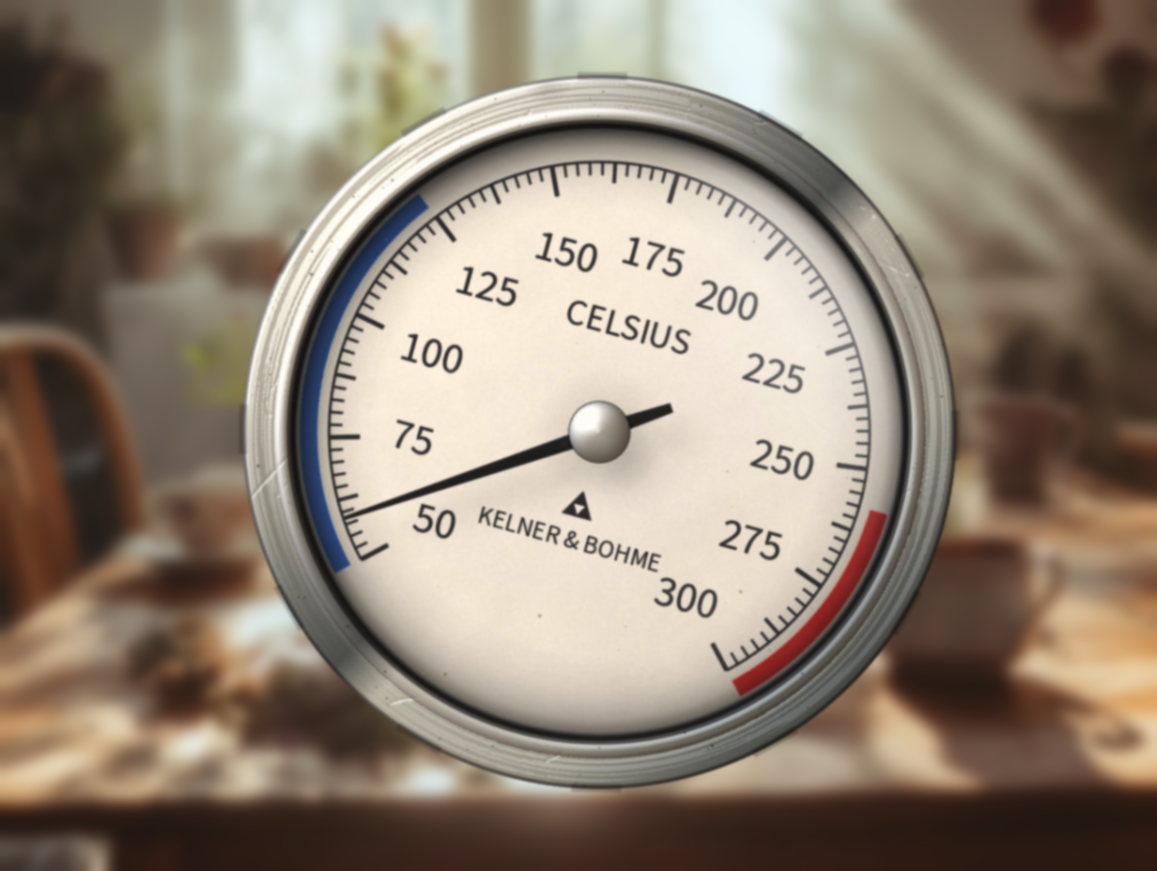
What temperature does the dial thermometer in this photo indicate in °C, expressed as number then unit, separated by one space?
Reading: 58.75 °C
